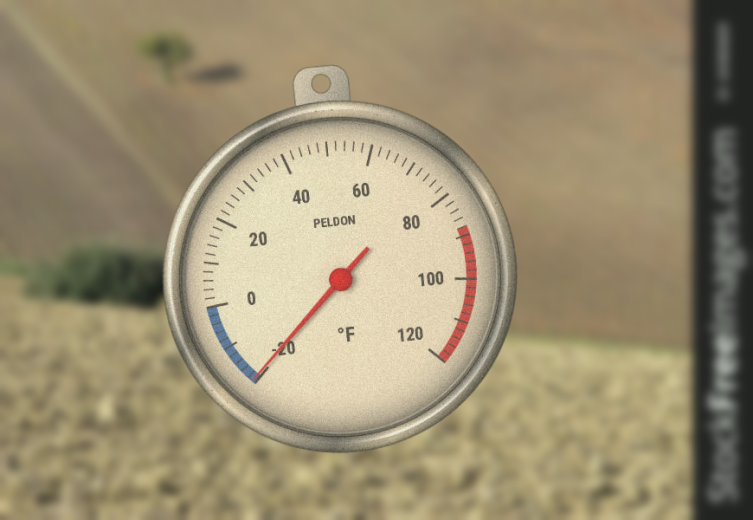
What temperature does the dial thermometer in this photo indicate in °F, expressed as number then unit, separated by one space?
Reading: -19 °F
